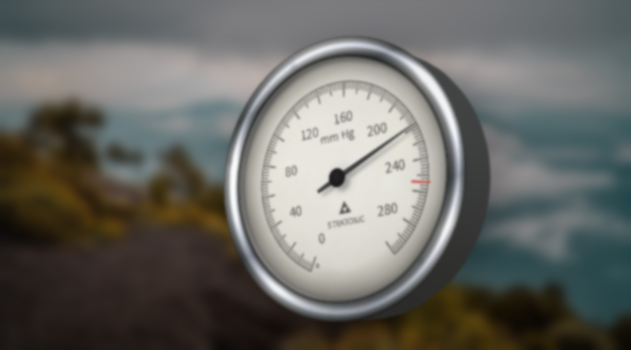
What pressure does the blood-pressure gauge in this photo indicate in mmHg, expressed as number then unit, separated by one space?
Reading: 220 mmHg
